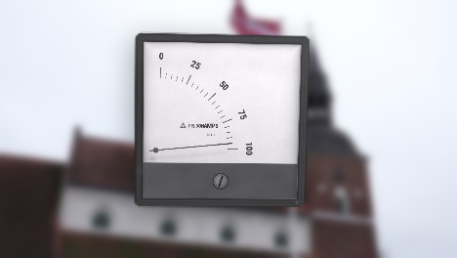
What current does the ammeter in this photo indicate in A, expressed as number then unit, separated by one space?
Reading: 95 A
